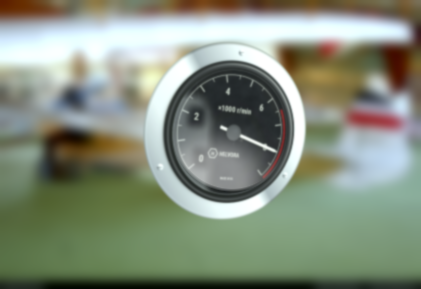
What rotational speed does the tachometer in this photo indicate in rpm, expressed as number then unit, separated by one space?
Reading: 8000 rpm
